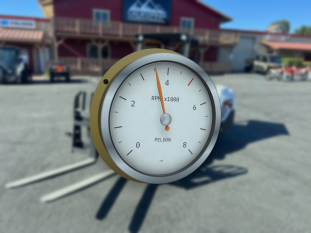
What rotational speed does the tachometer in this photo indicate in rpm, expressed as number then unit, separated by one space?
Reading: 3500 rpm
